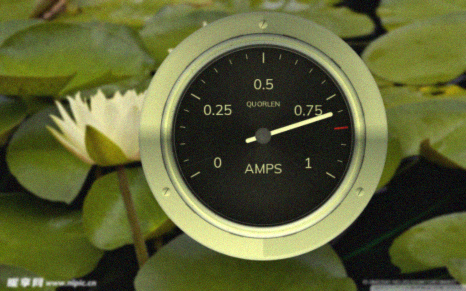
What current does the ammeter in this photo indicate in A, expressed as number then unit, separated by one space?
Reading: 0.8 A
